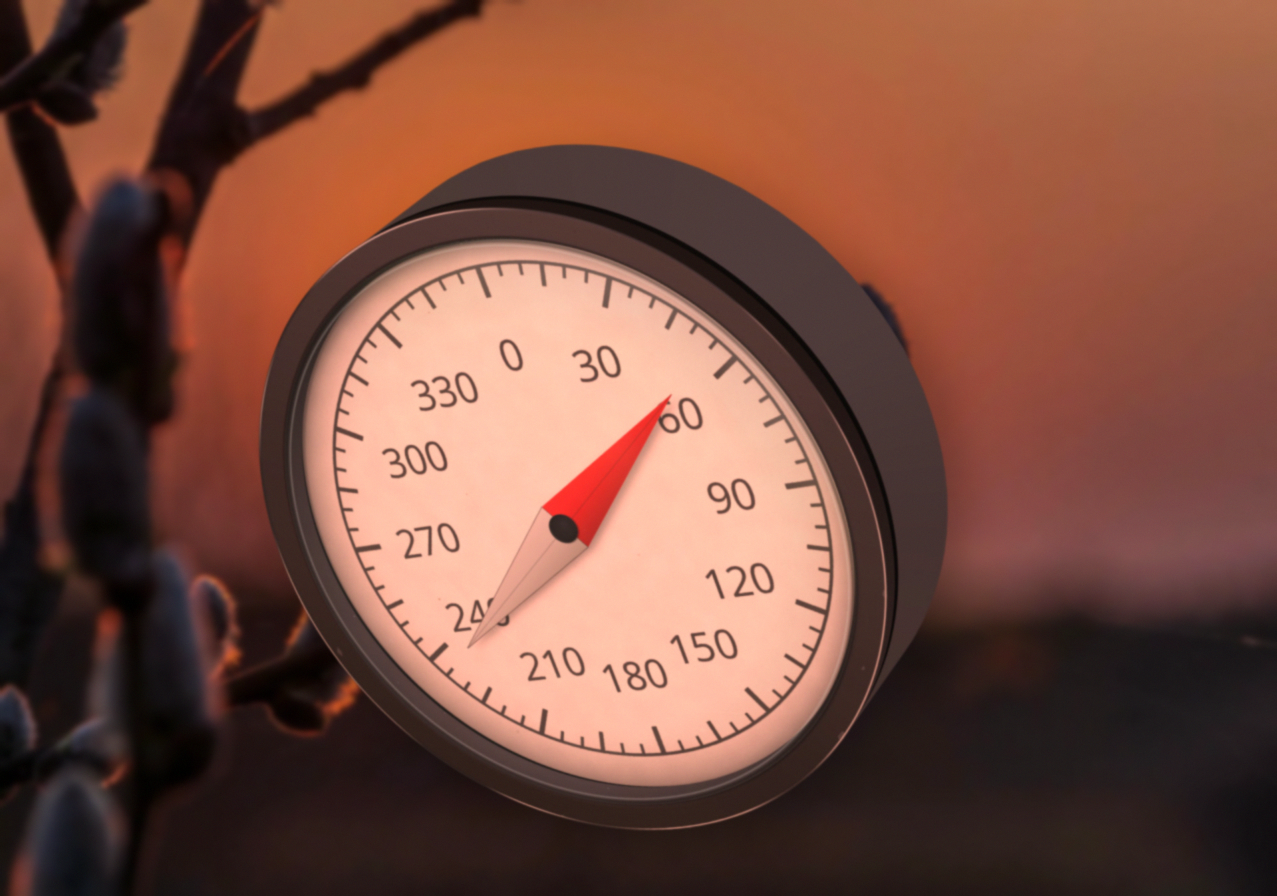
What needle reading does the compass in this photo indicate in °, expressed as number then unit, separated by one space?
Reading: 55 °
